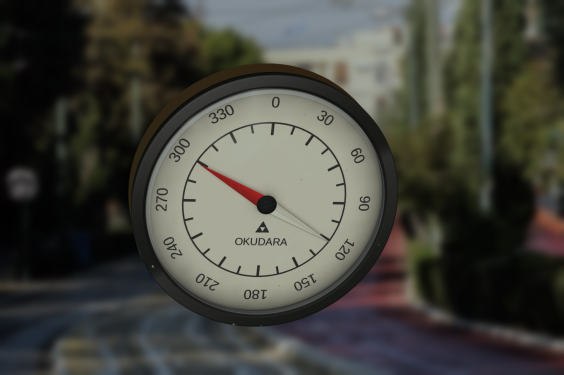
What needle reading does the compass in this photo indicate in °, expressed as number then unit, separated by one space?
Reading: 300 °
